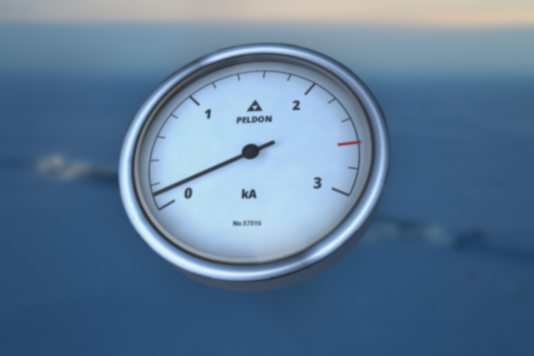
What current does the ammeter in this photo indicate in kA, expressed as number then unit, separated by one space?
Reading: 0.1 kA
